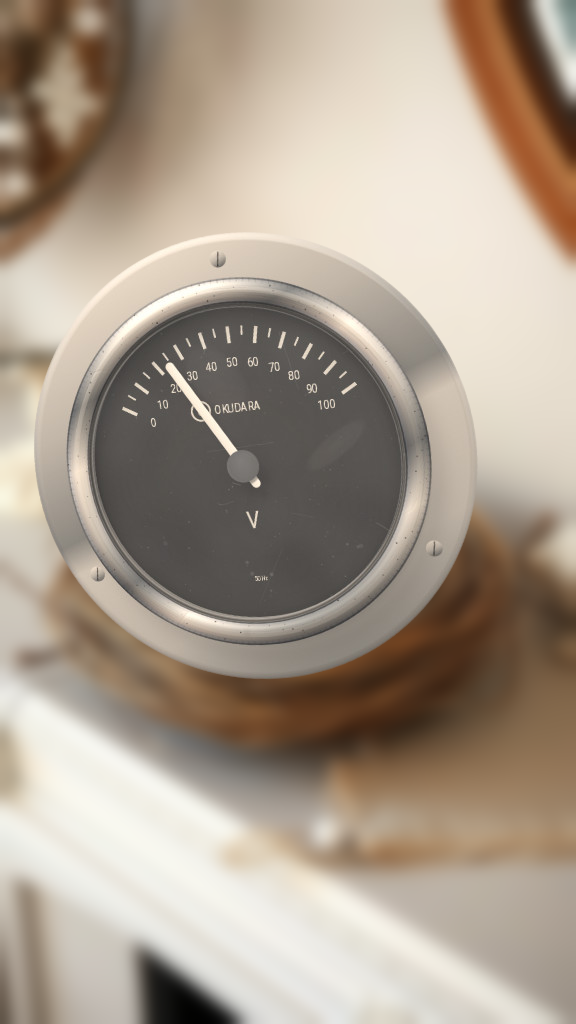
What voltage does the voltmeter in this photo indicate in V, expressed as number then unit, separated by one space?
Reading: 25 V
